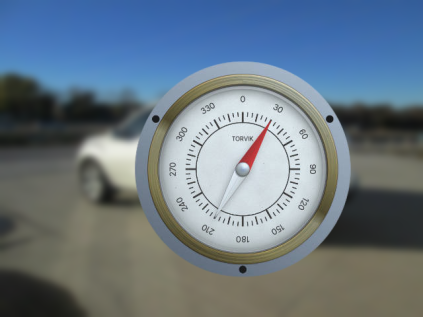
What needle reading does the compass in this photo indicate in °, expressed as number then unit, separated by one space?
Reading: 30 °
